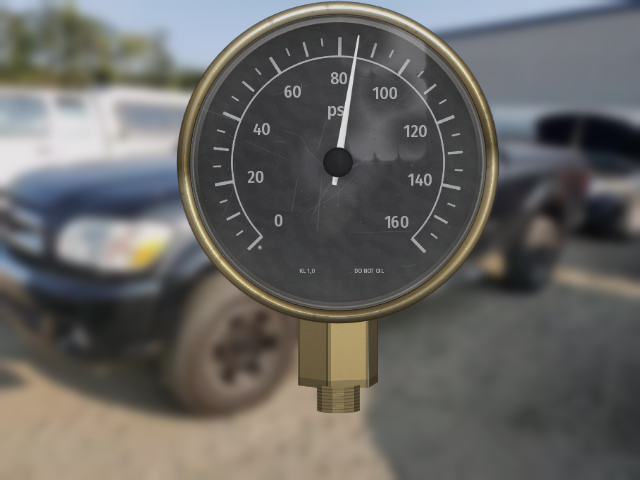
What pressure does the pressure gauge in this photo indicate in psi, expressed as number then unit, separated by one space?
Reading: 85 psi
